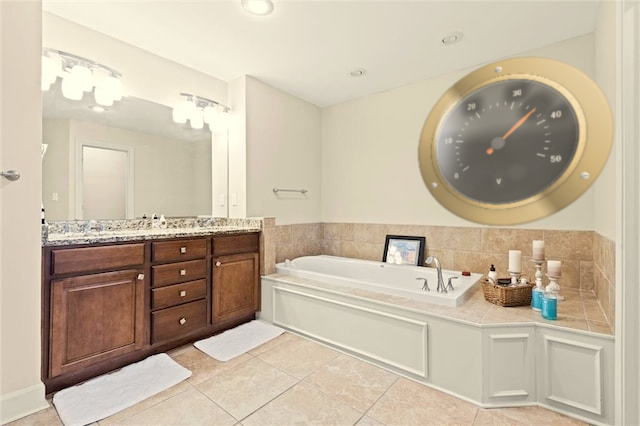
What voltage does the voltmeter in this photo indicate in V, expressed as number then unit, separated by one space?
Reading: 36 V
